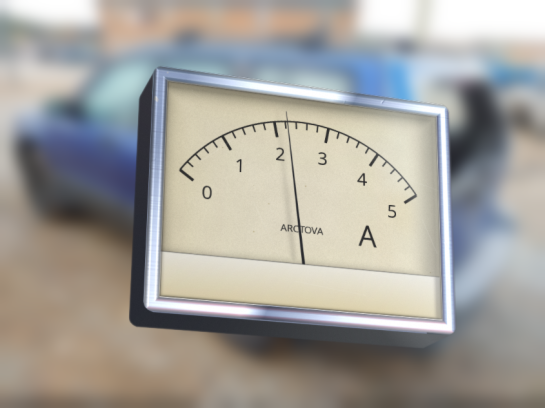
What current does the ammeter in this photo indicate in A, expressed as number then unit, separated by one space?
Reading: 2.2 A
